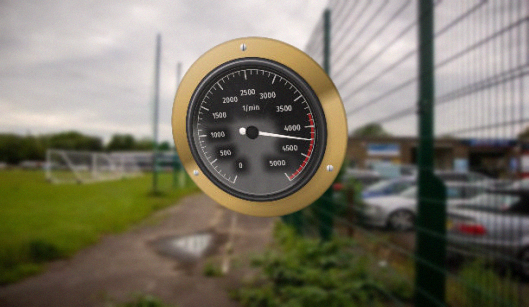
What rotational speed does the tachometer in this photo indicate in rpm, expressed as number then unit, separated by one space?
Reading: 4200 rpm
